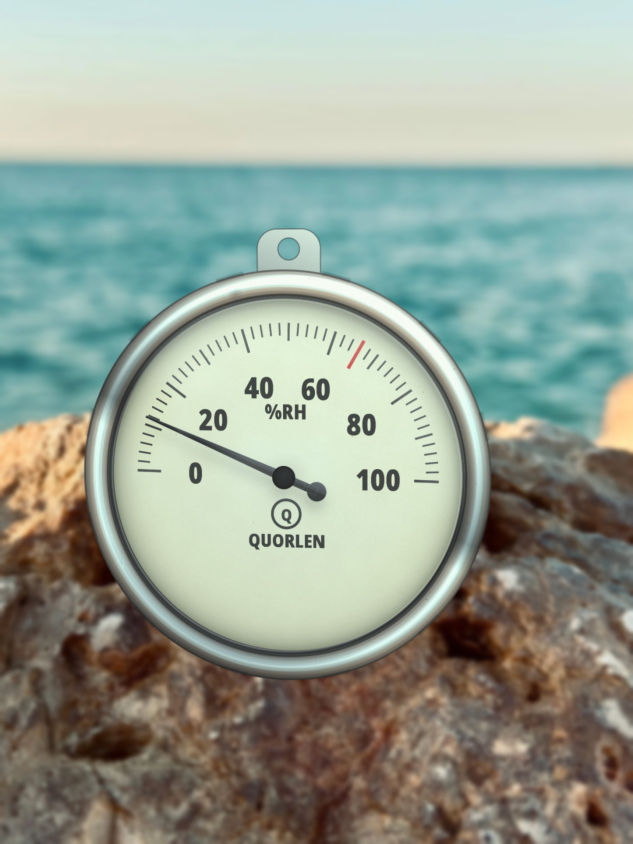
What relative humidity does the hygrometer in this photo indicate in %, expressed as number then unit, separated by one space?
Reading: 12 %
